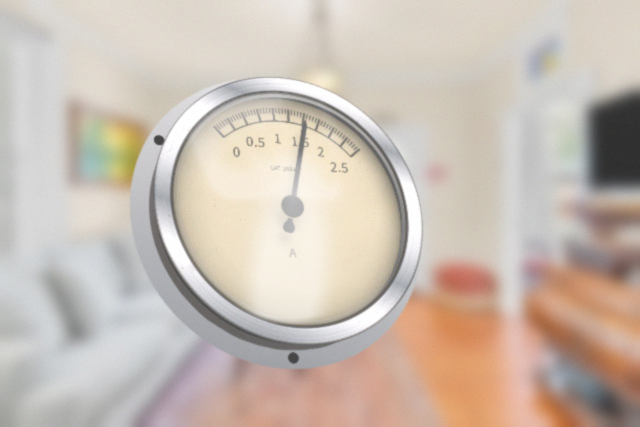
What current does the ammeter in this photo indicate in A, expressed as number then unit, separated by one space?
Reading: 1.5 A
